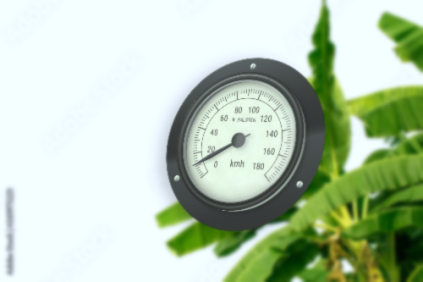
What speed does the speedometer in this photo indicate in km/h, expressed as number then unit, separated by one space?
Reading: 10 km/h
